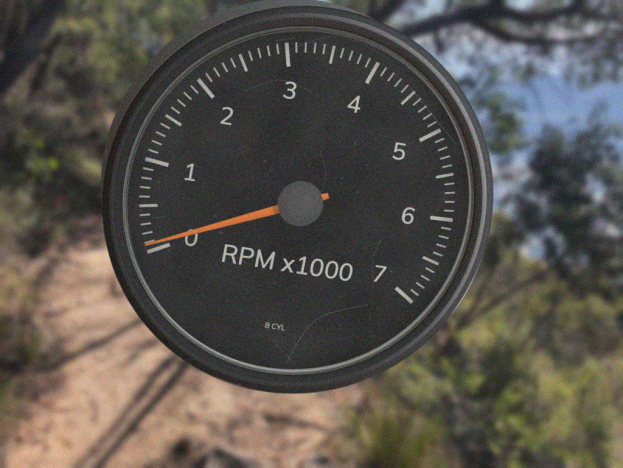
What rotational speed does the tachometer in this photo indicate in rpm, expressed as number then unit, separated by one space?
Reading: 100 rpm
